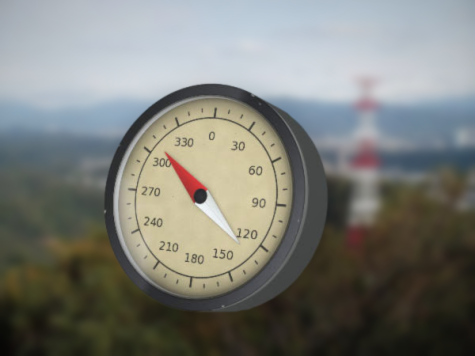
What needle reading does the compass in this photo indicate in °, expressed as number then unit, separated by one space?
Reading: 310 °
